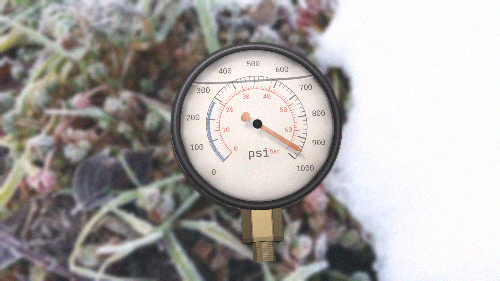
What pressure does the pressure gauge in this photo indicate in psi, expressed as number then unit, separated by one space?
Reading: 960 psi
